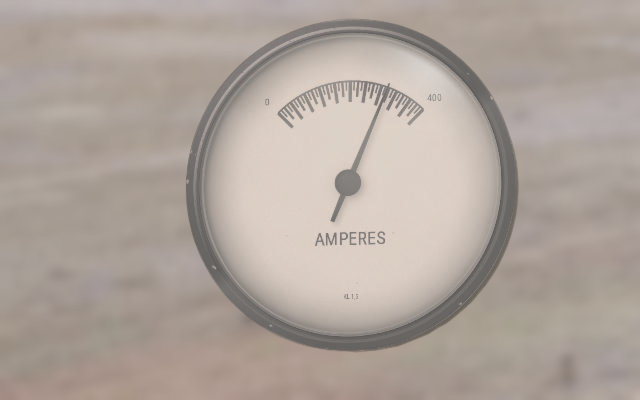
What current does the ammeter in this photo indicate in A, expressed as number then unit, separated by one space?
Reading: 300 A
